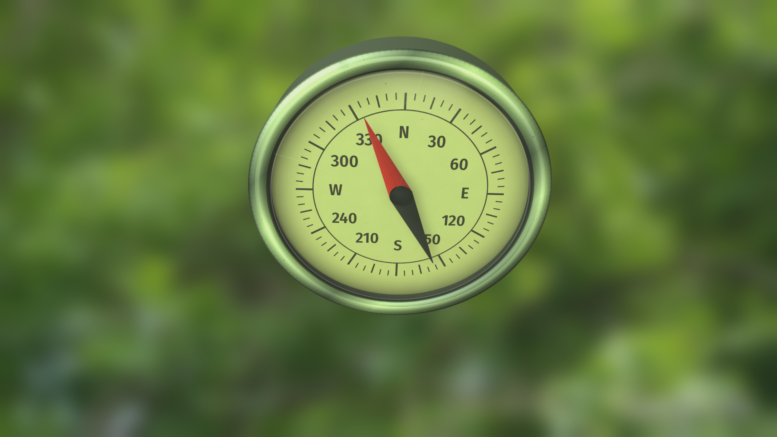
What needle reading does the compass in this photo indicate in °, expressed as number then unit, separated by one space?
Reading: 335 °
